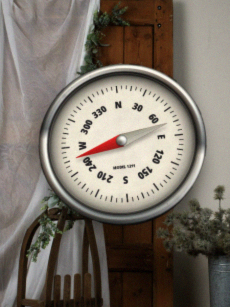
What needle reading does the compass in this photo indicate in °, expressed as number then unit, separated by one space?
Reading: 255 °
